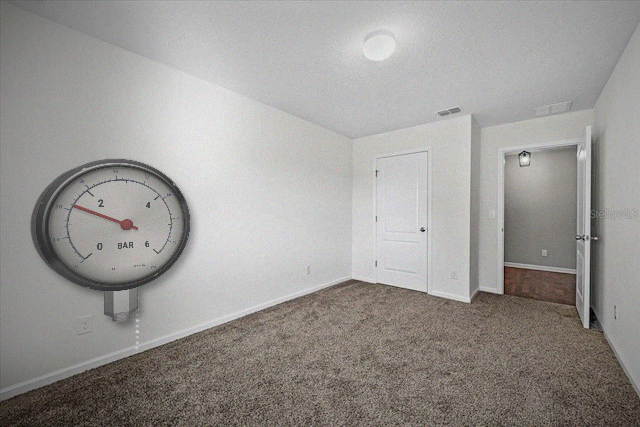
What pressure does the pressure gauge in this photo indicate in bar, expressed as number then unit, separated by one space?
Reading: 1.5 bar
